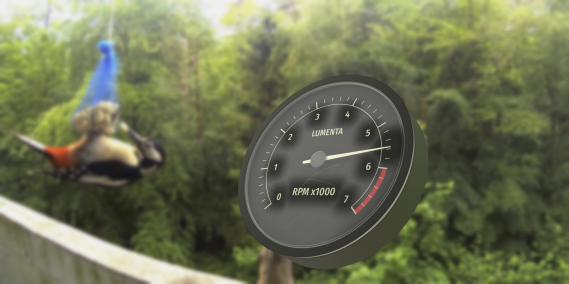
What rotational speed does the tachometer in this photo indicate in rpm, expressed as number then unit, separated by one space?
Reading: 5600 rpm
